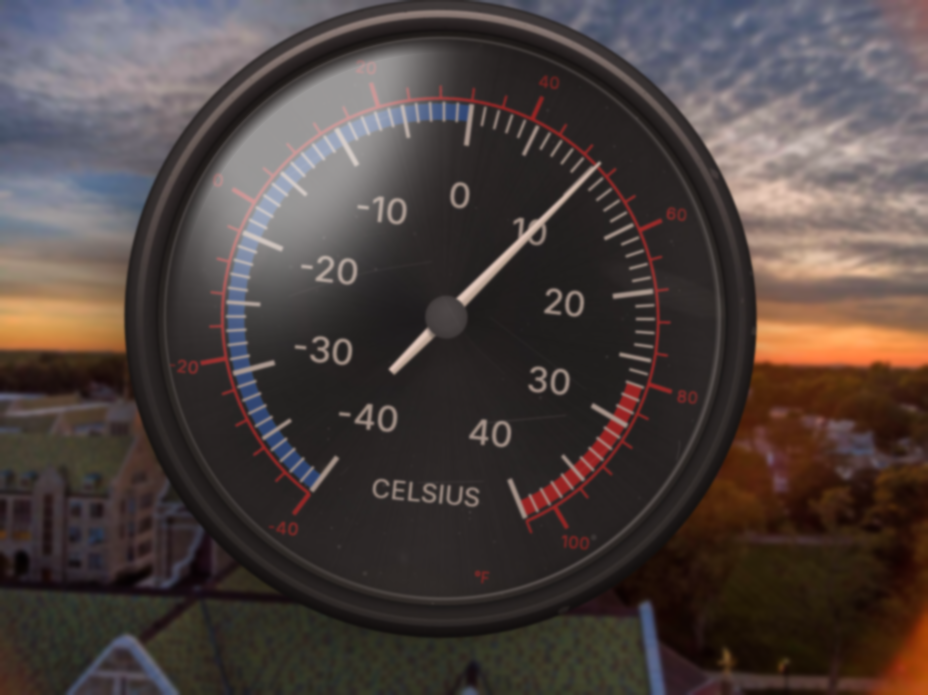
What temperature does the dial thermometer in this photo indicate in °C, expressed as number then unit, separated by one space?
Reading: 10 °C
